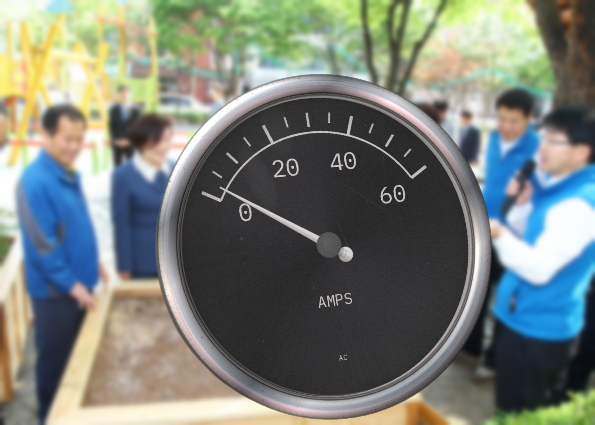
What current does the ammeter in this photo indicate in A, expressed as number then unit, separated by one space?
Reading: 2.5 A
